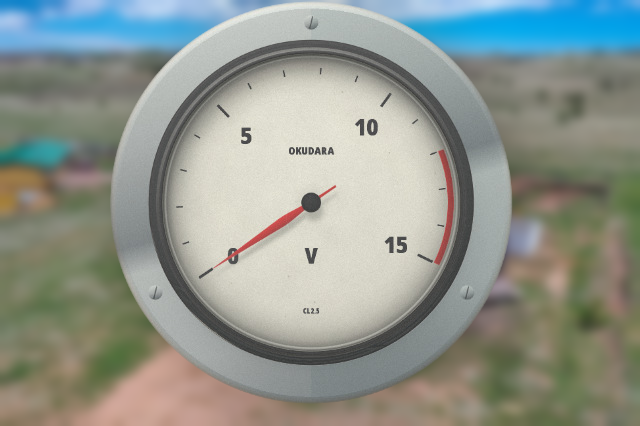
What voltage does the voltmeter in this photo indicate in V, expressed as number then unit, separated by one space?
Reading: 0 V
